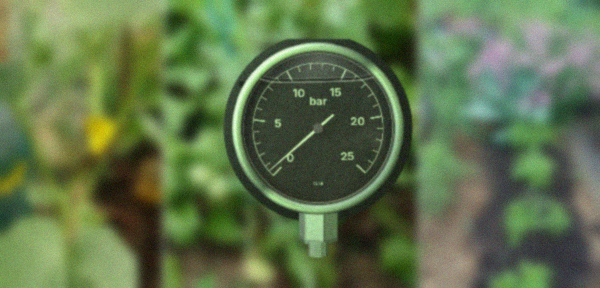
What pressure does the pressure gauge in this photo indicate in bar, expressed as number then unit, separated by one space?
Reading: 0.5 bar
